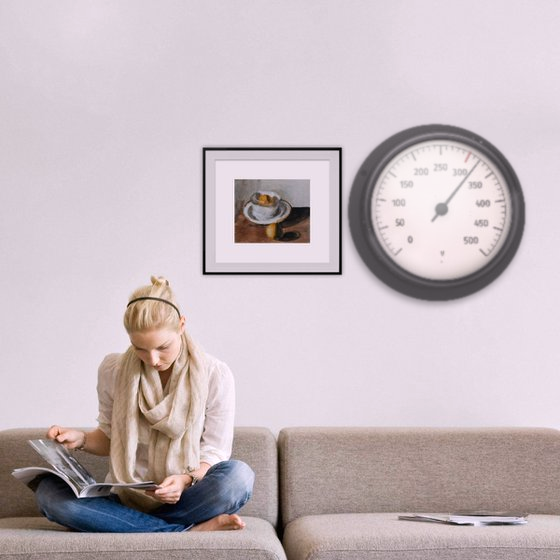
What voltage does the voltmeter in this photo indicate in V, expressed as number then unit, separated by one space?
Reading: 320 V
